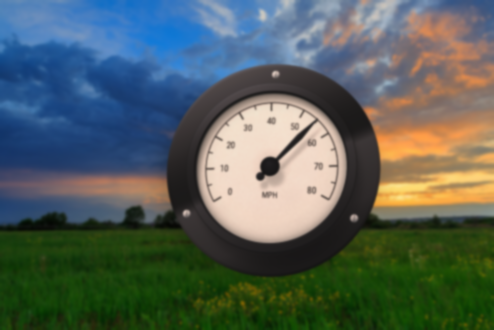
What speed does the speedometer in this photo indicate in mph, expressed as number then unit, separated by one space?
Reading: 55 mph
